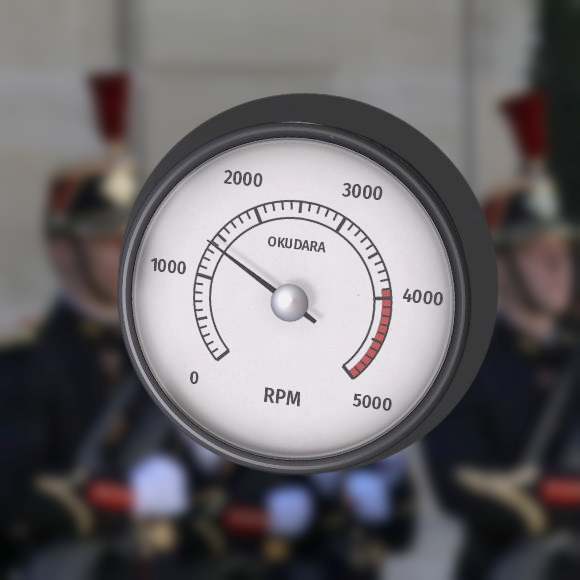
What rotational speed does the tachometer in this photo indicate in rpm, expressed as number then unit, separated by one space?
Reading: 1400 rpm
